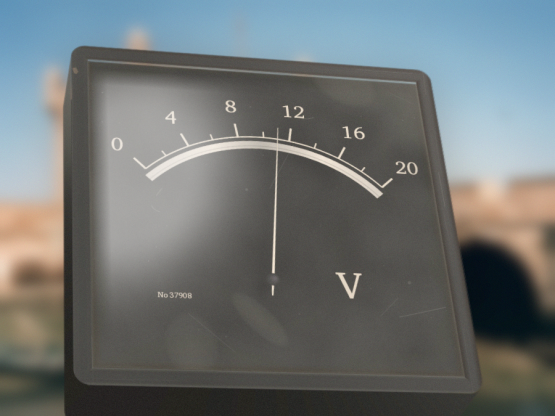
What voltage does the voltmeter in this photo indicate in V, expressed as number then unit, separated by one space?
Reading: 11 V
